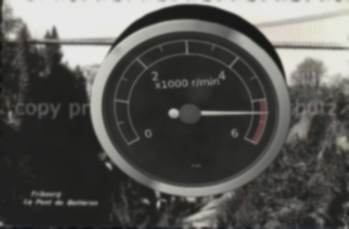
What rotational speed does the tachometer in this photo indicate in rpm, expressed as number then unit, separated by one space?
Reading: 5250 rpm
